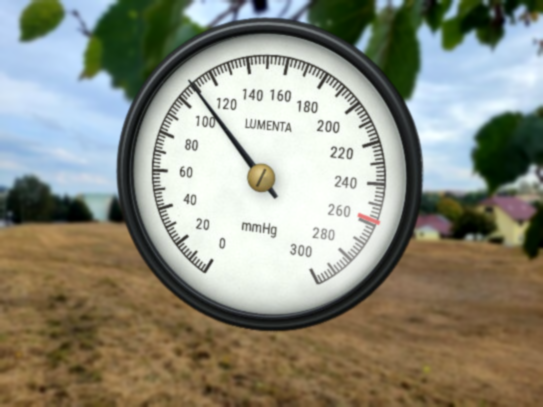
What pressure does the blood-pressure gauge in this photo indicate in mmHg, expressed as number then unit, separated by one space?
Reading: 110 mmHg
